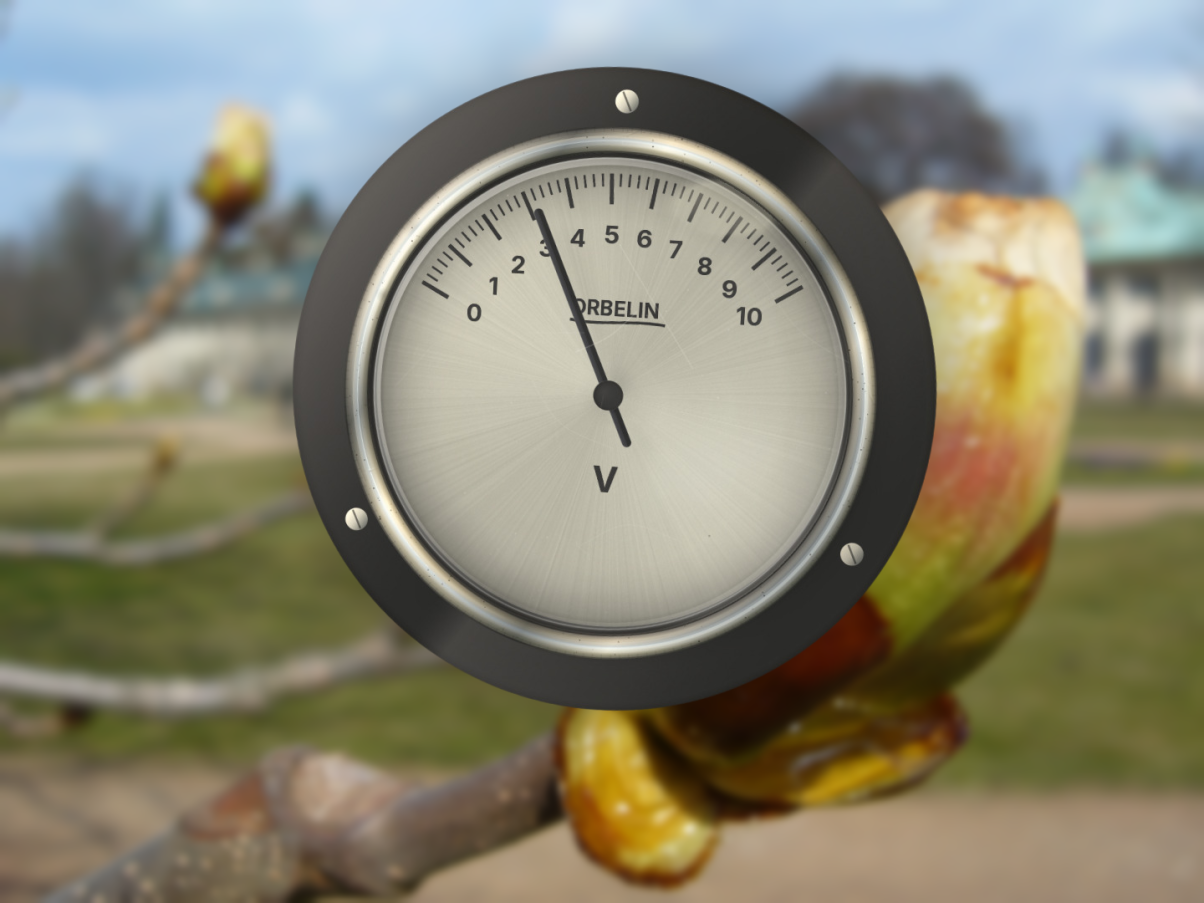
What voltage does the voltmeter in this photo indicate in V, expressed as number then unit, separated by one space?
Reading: 3.2 V
